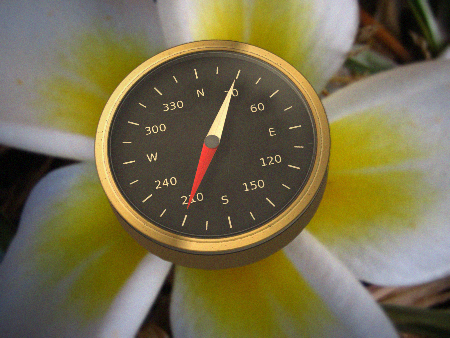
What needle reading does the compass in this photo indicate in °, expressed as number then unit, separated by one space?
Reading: 210 °
